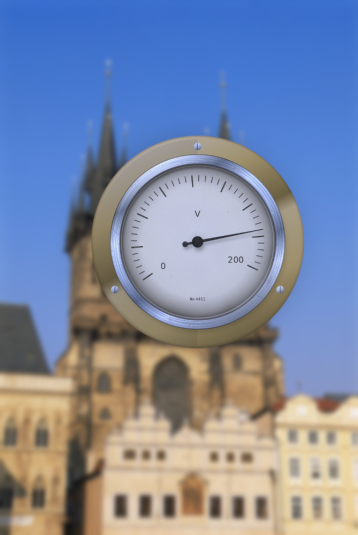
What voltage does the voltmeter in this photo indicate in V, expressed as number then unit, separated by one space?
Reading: 170 V
